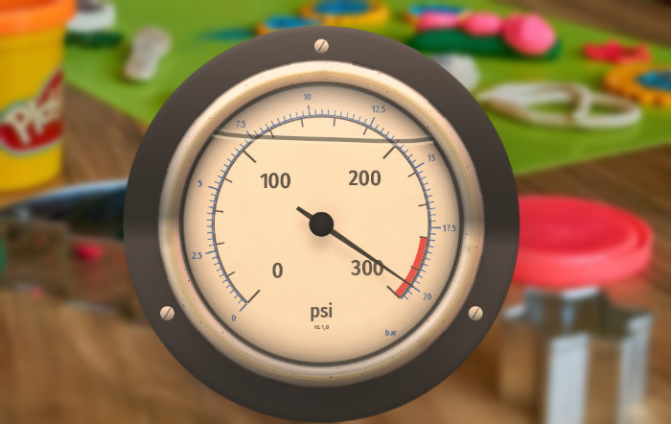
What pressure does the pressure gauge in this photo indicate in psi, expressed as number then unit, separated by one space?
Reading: 290 psi
